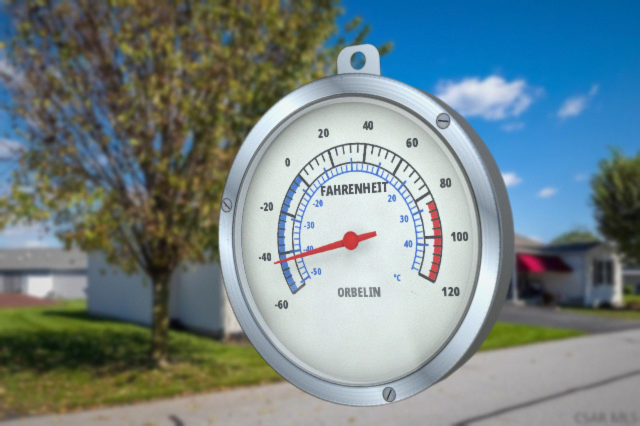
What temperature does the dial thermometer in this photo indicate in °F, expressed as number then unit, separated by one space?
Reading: -44 °F
